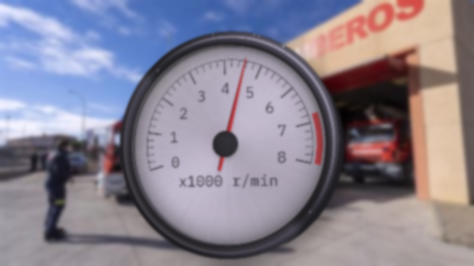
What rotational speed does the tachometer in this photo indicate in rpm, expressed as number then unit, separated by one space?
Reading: 4600 rpm
